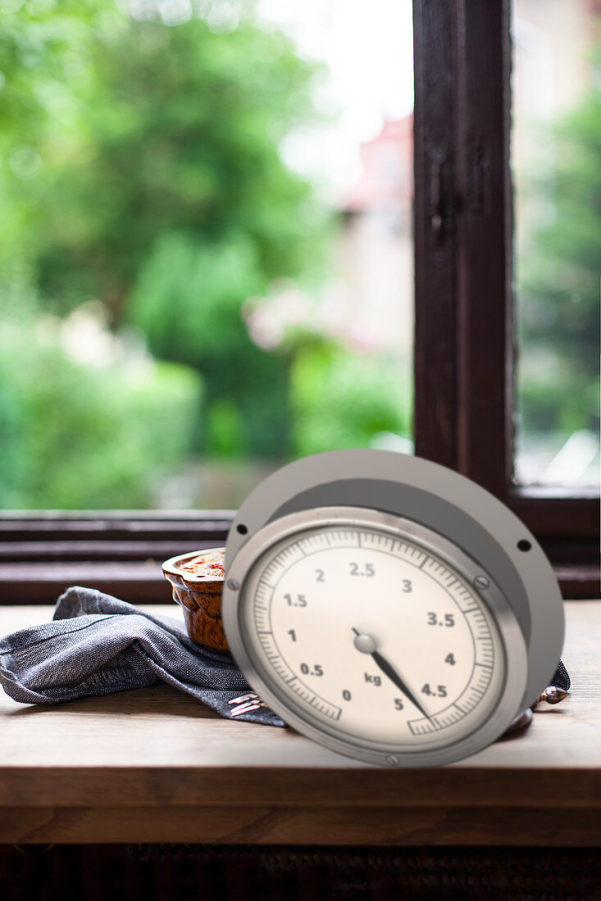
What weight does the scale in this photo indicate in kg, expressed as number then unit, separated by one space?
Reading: 4.75 kg
